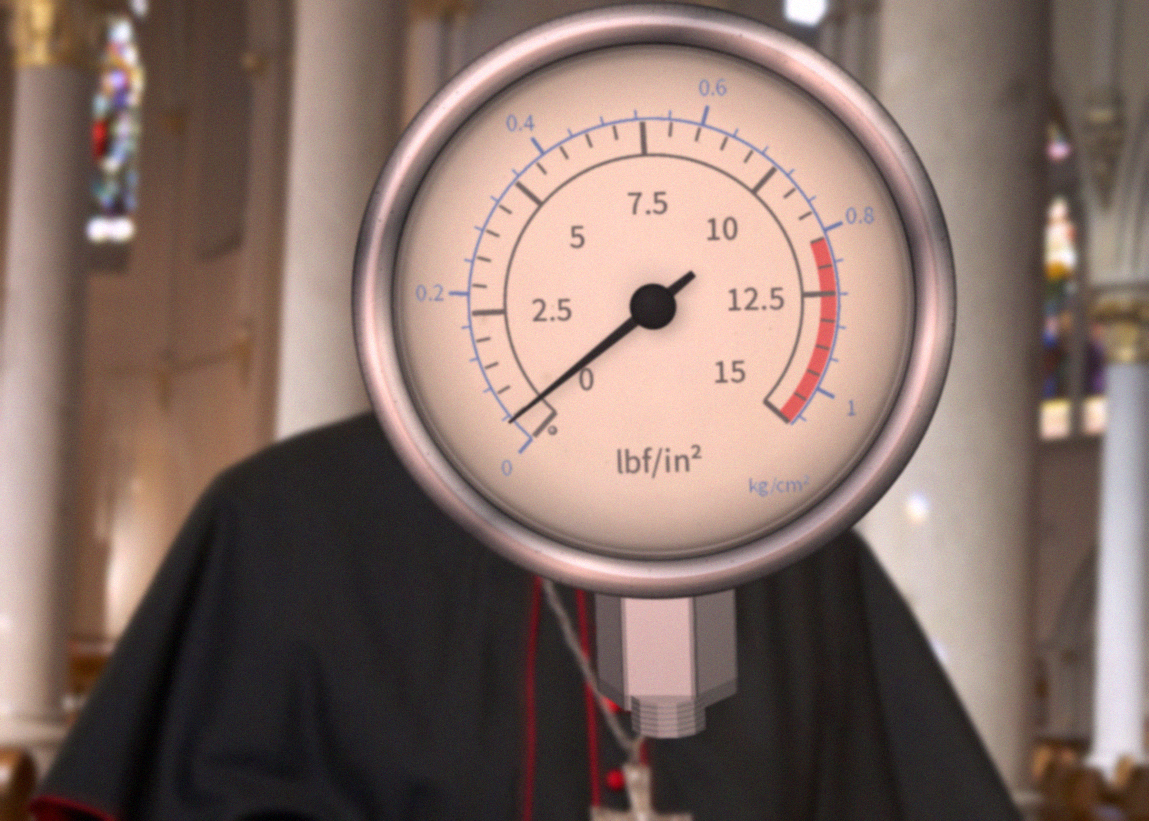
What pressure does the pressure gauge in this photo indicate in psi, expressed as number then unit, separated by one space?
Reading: 0.5 psi
